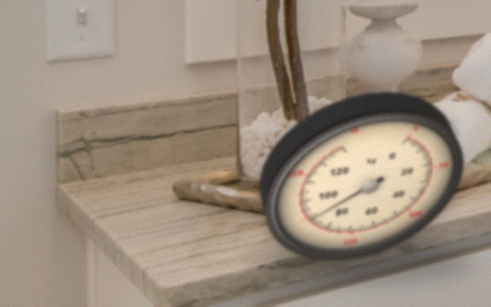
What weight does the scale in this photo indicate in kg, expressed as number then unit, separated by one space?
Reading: 90 kg
